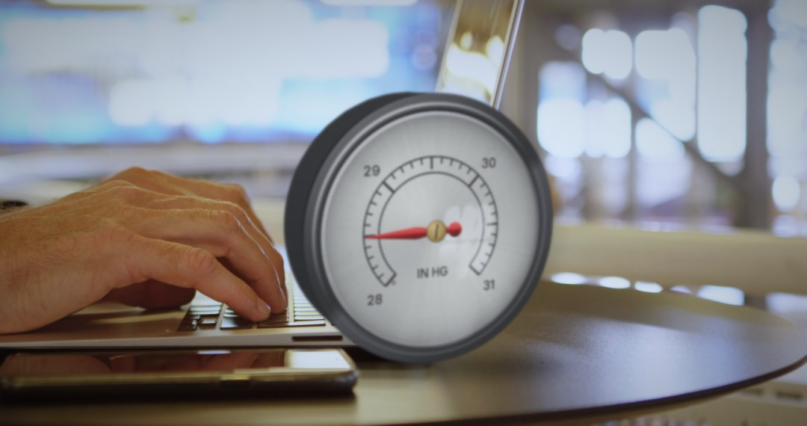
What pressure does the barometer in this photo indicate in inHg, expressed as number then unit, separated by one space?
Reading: 28.5 inHg
